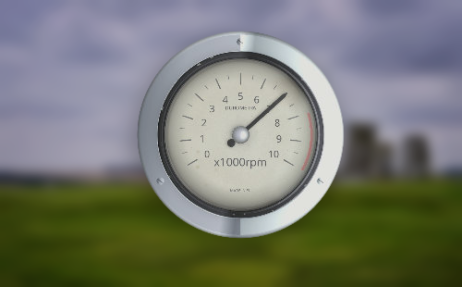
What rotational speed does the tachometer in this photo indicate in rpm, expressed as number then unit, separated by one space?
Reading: 7000 rpm
